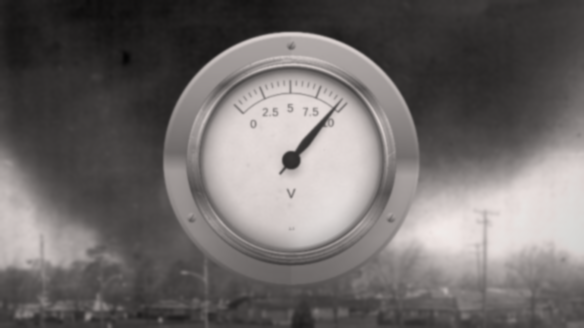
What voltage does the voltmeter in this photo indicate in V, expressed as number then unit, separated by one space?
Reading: 9.5 V
